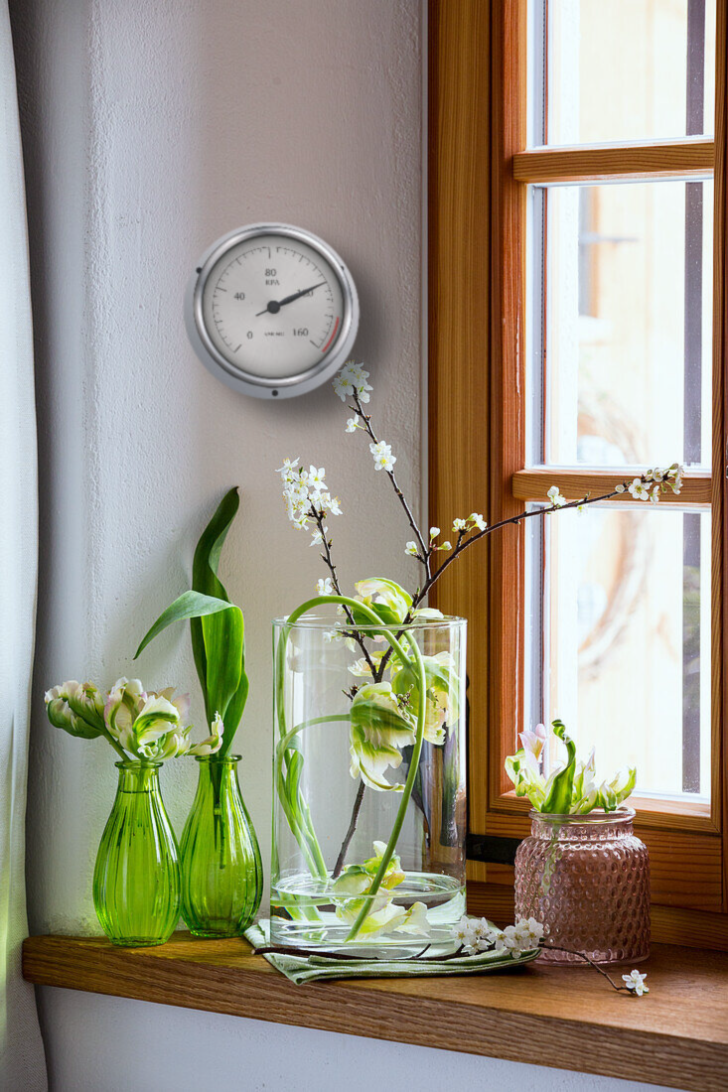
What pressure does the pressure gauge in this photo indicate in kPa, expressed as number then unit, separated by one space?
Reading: 120 kPa
